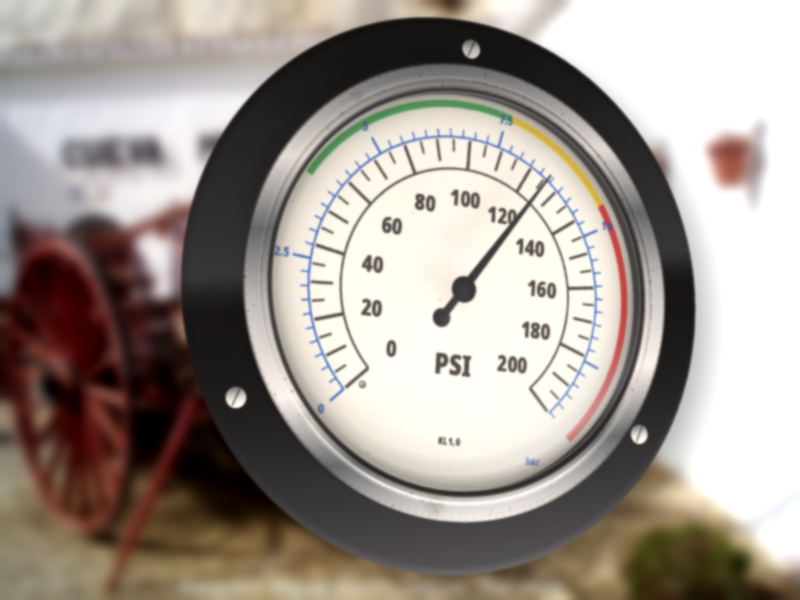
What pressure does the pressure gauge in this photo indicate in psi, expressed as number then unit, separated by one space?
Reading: 125 psi
